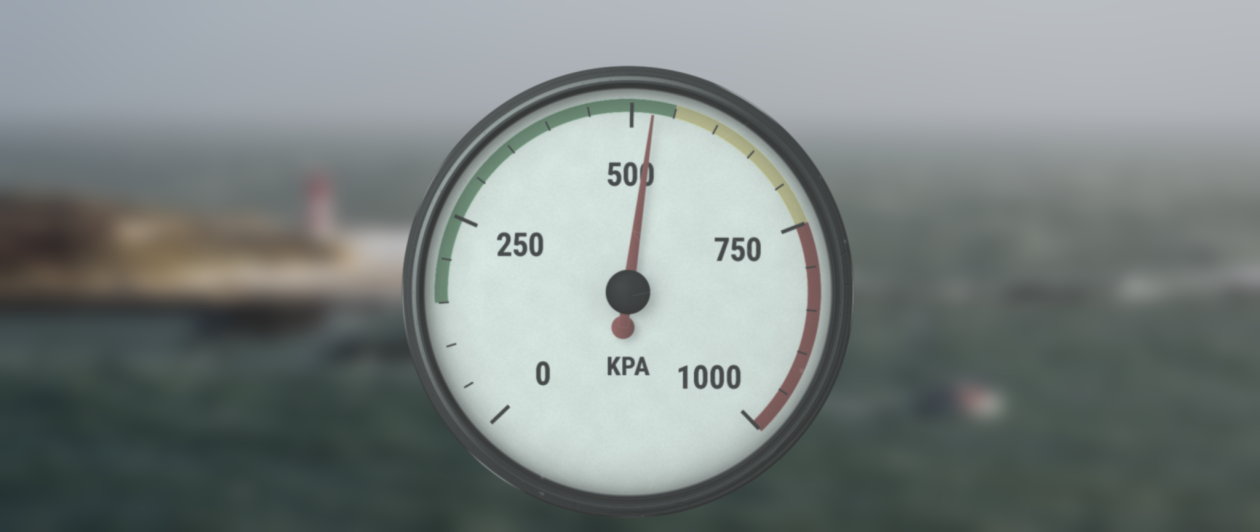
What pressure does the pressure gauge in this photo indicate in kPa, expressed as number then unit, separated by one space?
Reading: 525 kPa
